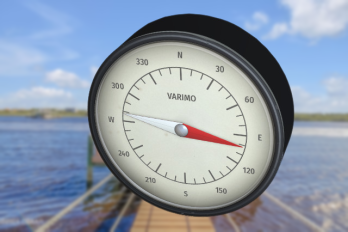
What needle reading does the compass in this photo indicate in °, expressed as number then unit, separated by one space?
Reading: 100 °
